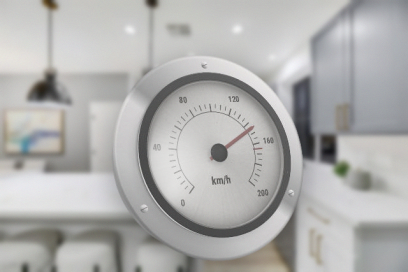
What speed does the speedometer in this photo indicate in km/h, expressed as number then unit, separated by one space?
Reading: 145 km/h
